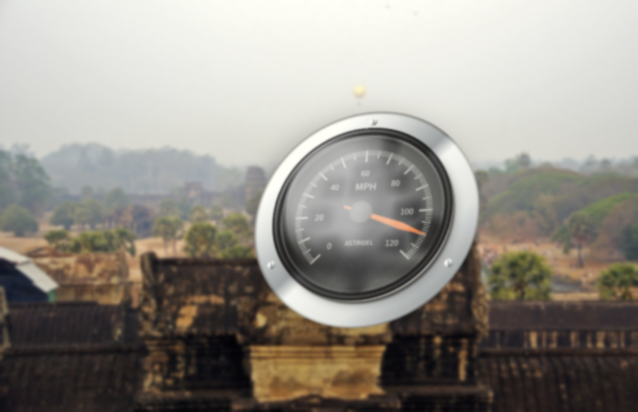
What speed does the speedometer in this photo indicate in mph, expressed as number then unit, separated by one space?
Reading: 110 mph
